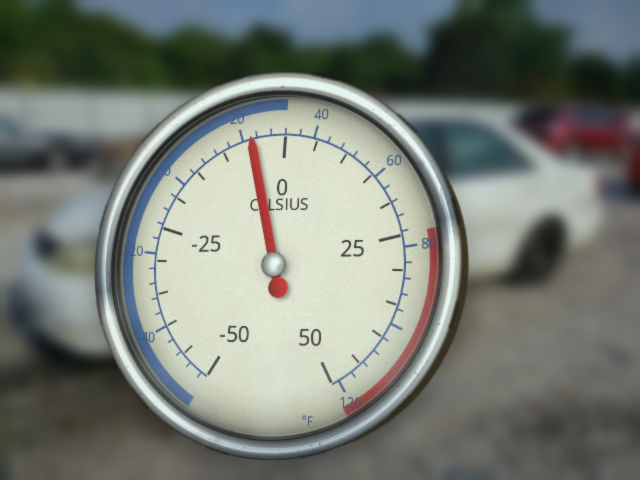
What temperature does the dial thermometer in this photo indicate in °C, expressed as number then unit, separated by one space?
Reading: -5 °C
